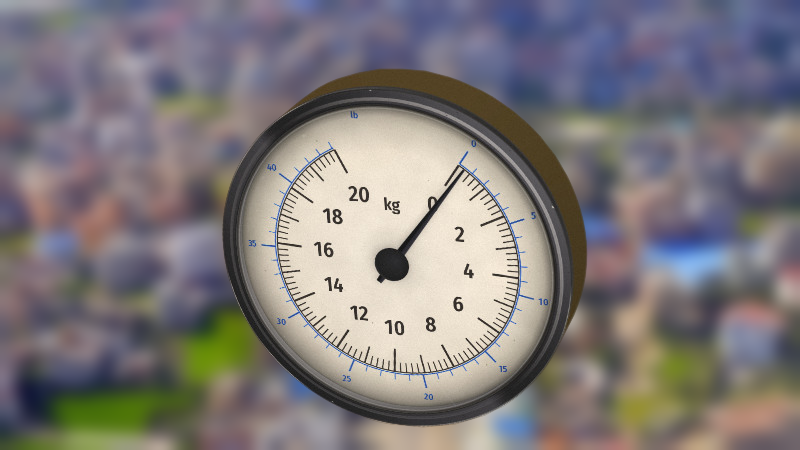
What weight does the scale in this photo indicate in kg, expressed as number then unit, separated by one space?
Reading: 0.2 kg
